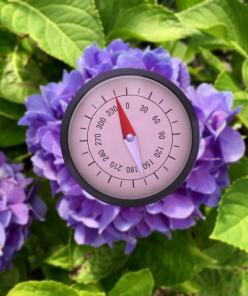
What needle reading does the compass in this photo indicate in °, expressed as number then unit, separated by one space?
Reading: 345 °
